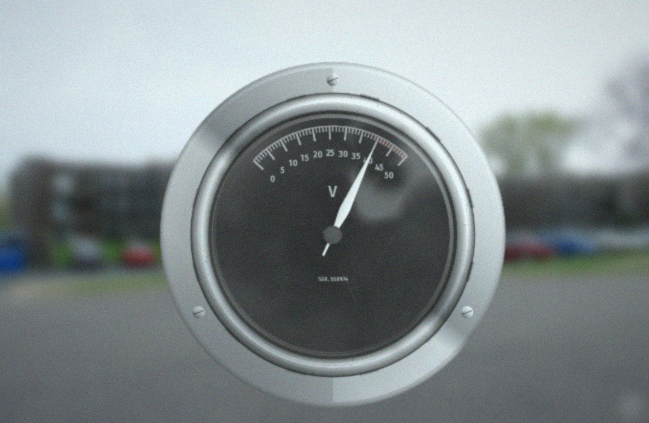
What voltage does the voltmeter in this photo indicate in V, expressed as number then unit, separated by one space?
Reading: 40 V
